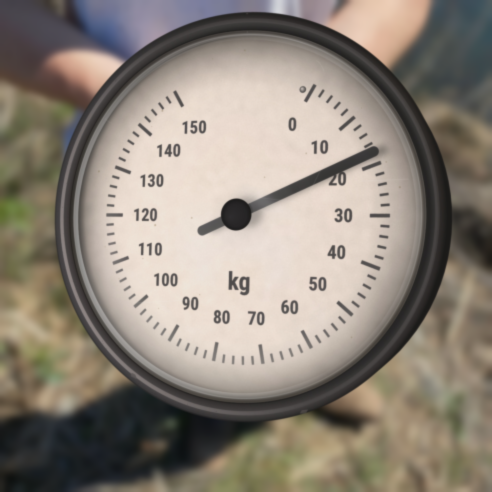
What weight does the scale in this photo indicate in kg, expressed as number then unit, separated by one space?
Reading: 18 kg
